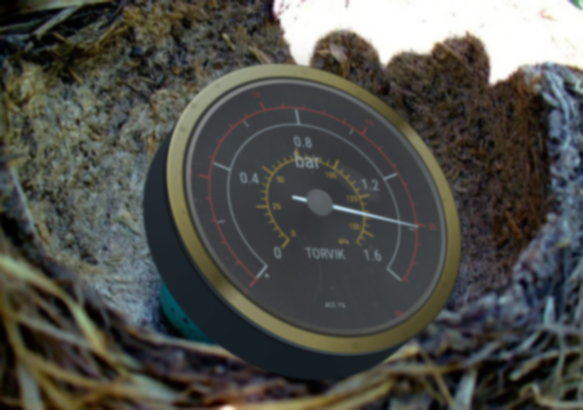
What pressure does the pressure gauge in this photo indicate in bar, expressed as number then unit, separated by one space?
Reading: 1.4 bar
